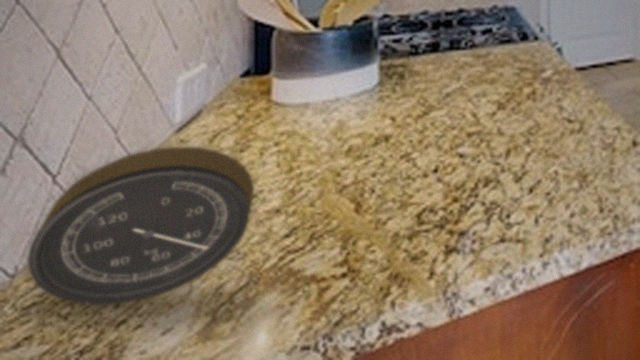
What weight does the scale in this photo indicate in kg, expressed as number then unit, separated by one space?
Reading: 45 kg
